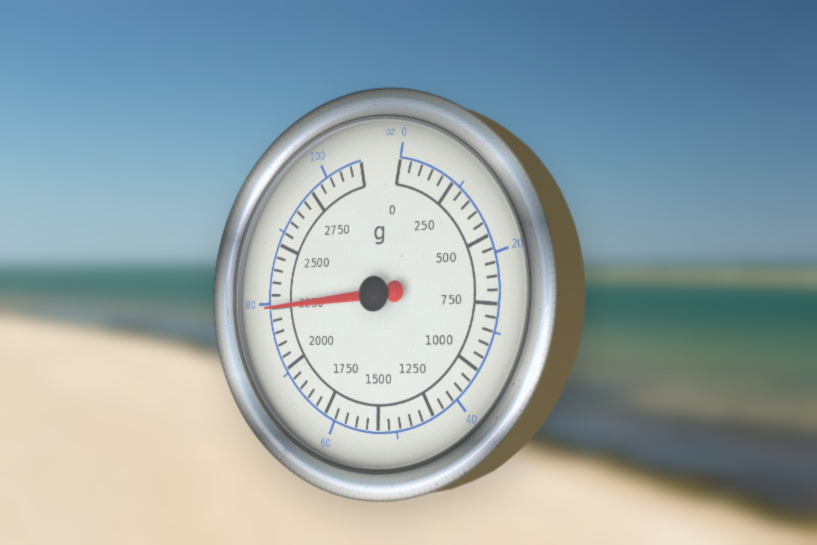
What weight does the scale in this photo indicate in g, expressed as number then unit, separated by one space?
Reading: 2250 g
